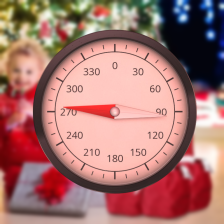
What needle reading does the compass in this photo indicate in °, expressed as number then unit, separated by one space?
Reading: 275 °
